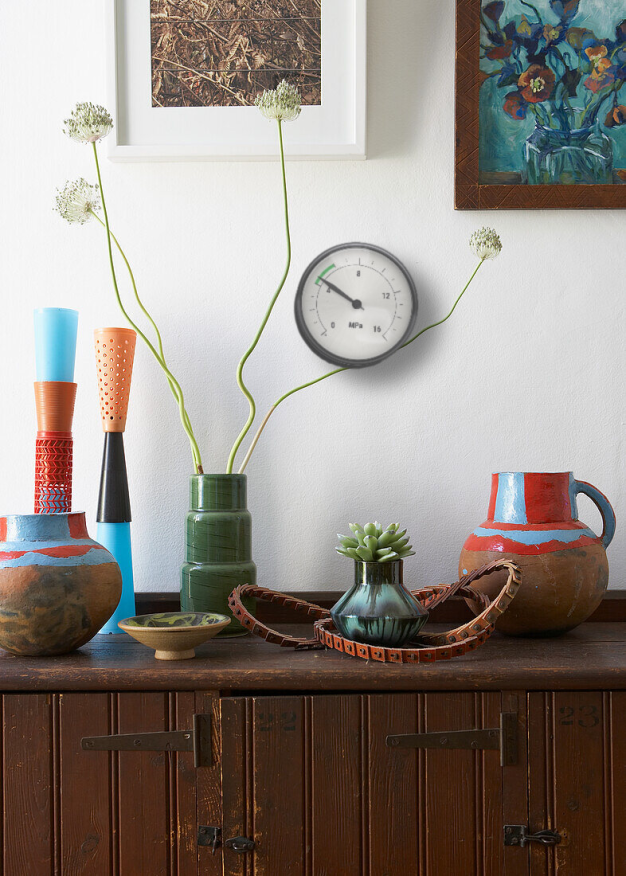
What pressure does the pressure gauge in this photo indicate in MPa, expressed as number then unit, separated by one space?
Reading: 4.5 MPa
